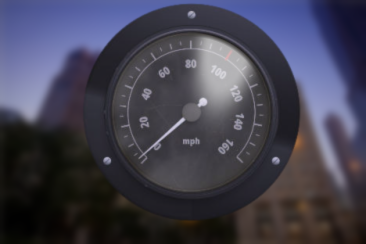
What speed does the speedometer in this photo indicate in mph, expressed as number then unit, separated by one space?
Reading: 2.5 mph
